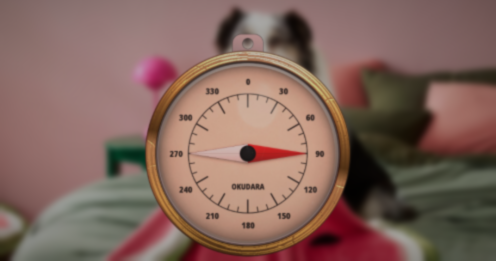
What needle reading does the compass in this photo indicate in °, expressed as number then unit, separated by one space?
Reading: 90 °
